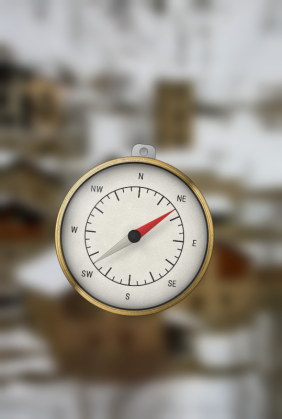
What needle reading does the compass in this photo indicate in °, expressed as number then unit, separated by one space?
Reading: 50 °
